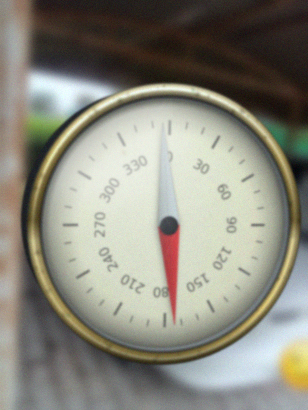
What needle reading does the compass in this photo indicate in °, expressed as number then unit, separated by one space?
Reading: 175 °
